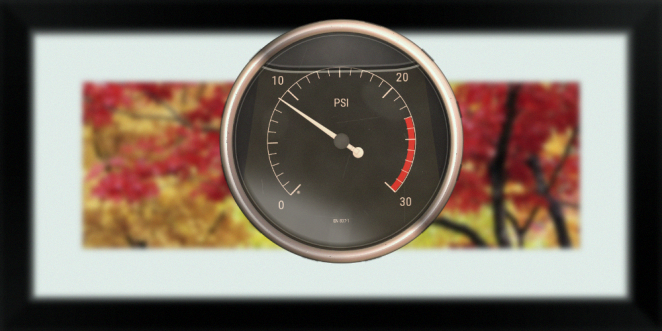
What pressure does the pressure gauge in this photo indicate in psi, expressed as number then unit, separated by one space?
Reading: 9 psi
